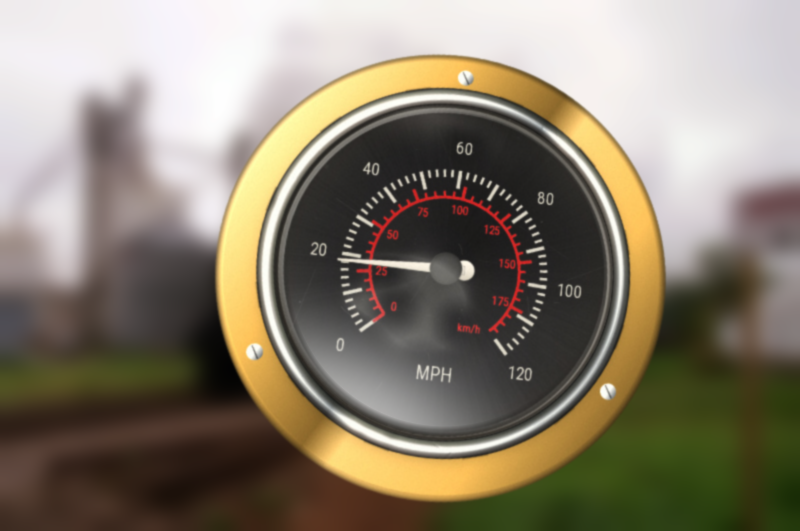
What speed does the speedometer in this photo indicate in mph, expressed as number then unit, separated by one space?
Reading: 18 mph
